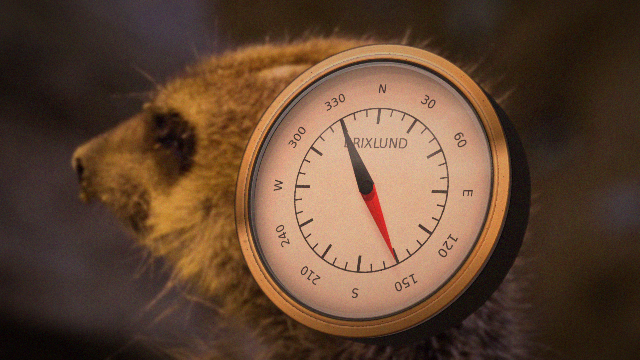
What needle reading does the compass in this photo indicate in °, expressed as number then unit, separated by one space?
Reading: 150 °
